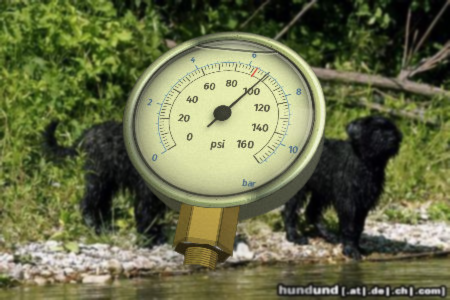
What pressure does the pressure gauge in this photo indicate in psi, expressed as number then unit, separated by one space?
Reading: 100 psi
